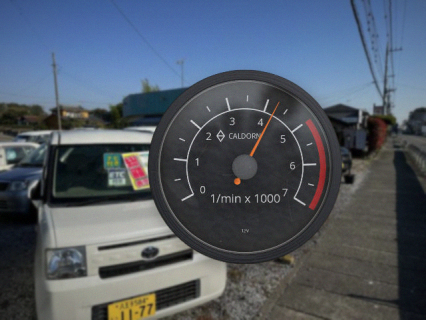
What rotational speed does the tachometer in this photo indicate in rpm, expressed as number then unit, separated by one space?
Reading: 4250 rpm
